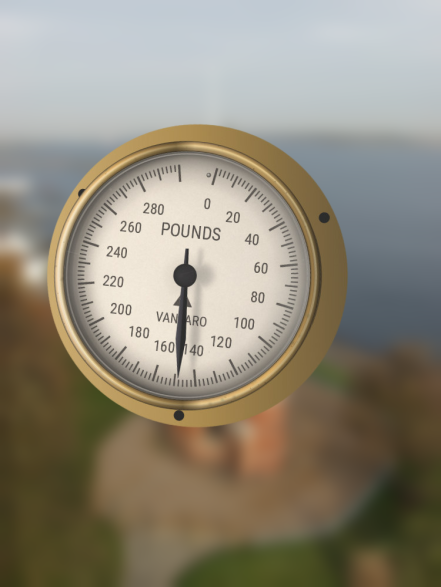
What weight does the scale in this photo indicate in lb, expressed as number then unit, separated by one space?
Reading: 148 lb
